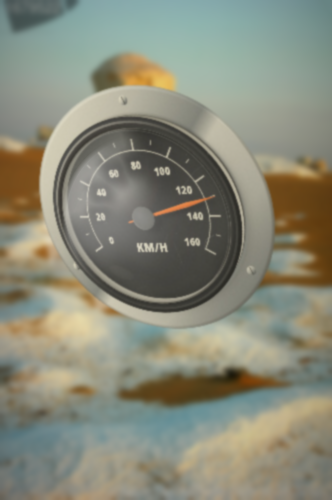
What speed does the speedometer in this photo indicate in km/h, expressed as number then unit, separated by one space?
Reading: 130 km/h
